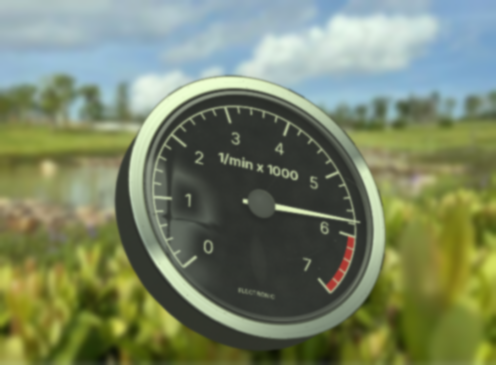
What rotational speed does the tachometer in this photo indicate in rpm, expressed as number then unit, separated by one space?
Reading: 5800 rpm
